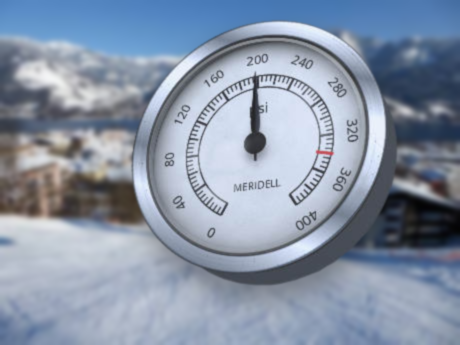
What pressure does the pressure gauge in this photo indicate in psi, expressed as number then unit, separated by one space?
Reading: 200 psi
